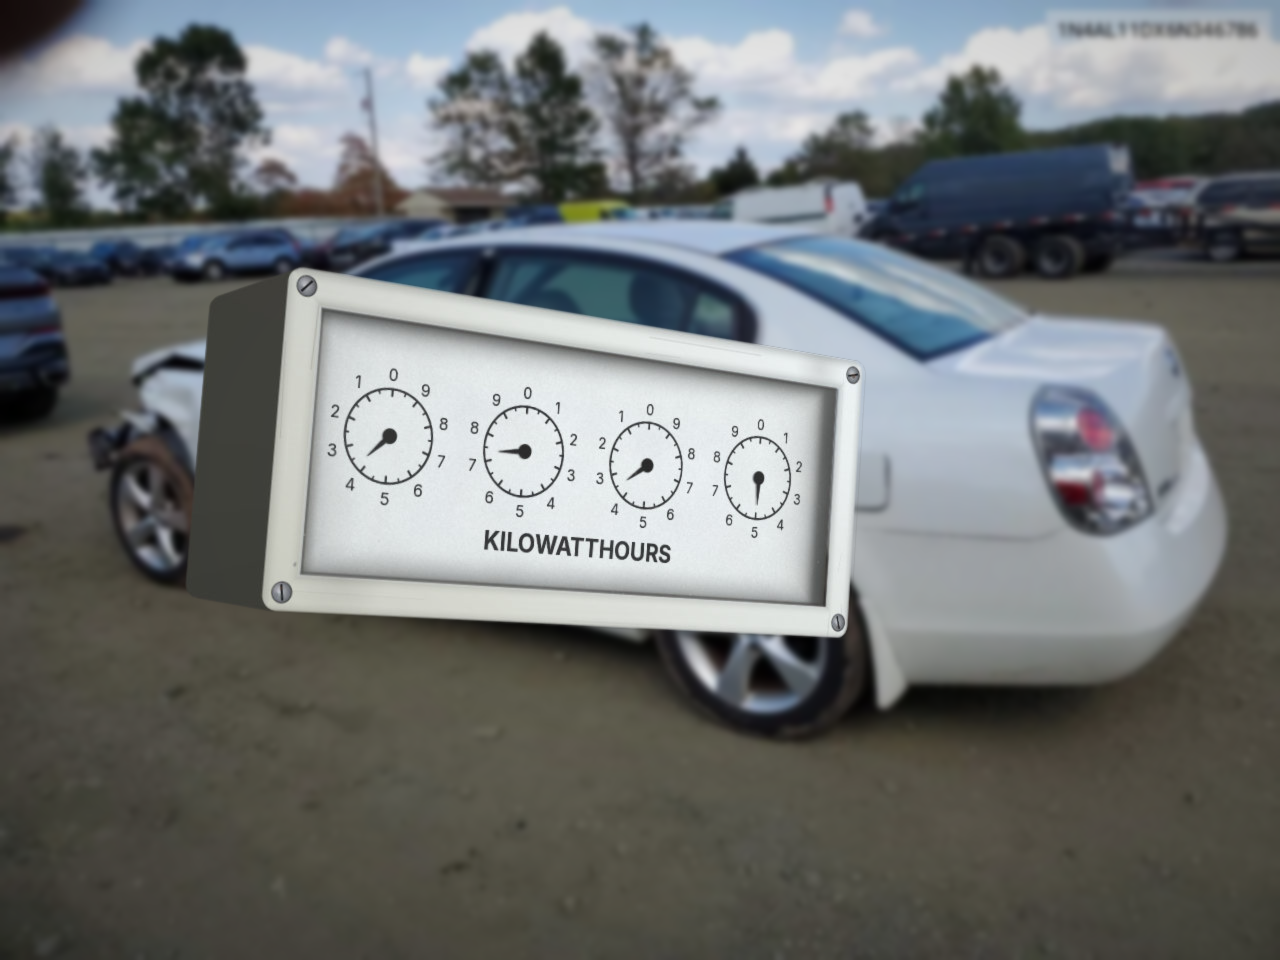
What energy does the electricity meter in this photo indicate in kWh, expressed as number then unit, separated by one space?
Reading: 3735 kWh
